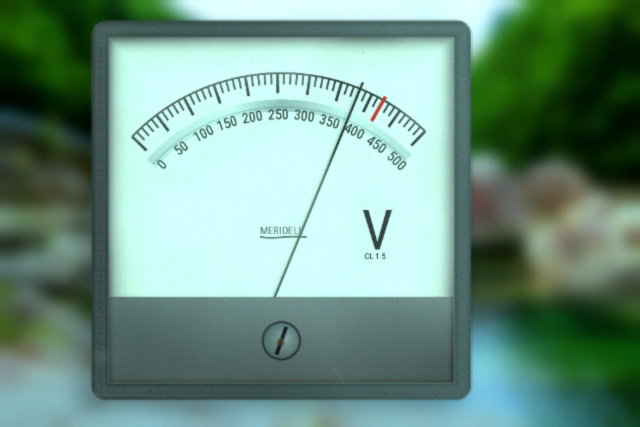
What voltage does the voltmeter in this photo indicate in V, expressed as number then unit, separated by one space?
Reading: 380 V
